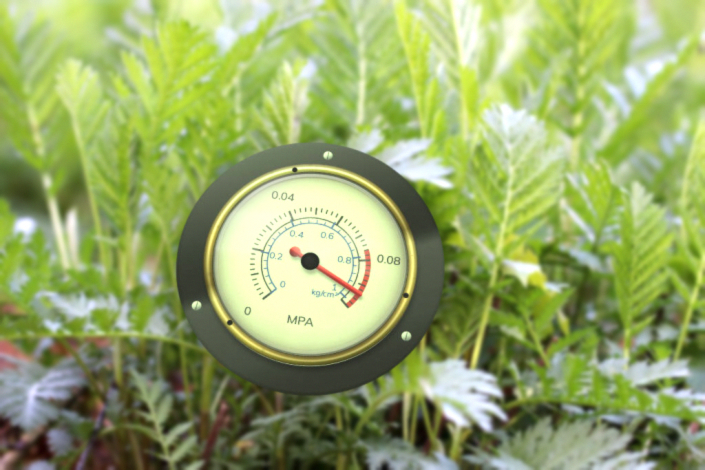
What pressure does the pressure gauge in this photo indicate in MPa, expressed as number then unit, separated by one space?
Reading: 0.094 MPa
